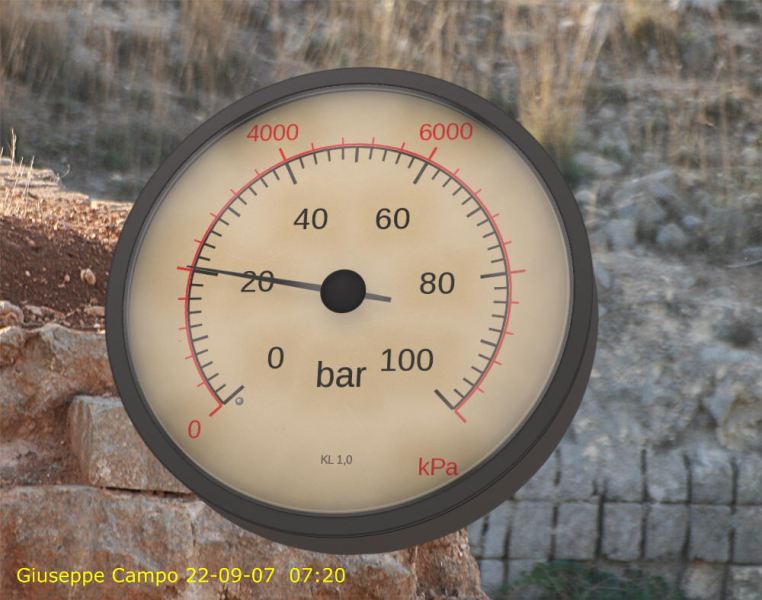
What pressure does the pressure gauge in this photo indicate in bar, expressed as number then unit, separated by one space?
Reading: 20 bar
